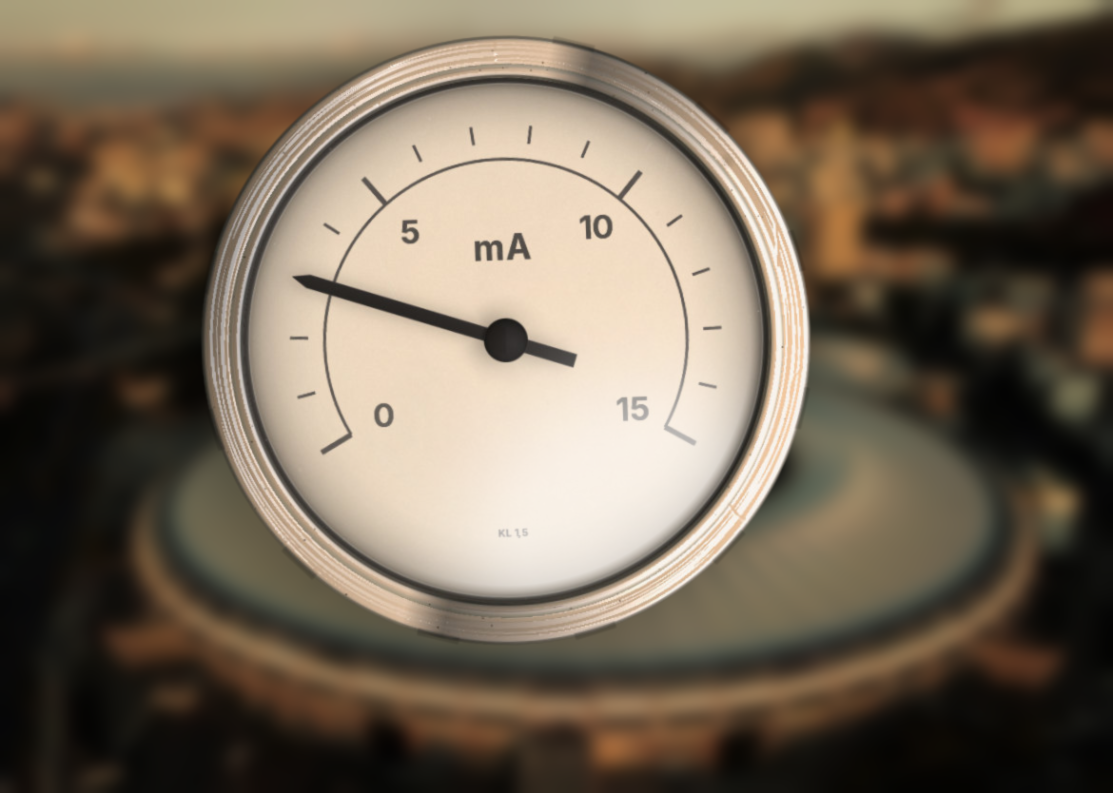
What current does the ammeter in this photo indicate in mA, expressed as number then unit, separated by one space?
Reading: 3 mA
